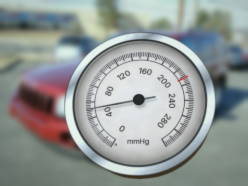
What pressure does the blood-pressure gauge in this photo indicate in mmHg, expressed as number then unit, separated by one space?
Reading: 50 mmHg
